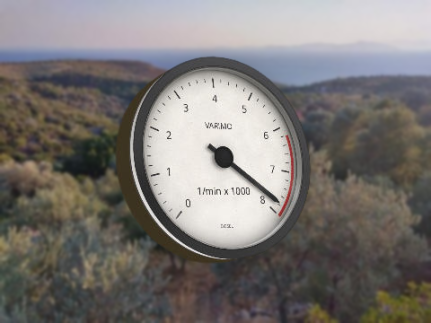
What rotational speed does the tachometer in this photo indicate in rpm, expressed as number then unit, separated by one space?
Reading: 7800 rpm
